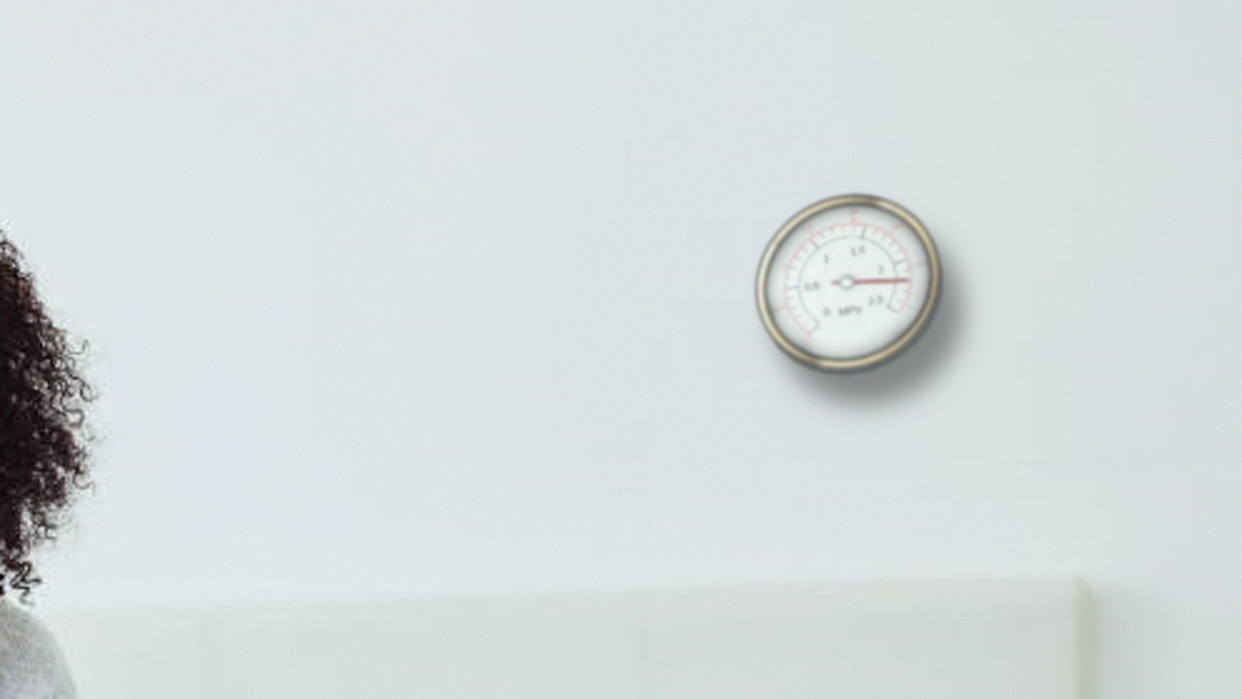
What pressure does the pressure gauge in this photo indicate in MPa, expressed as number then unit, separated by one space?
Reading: 2.2 MPa
